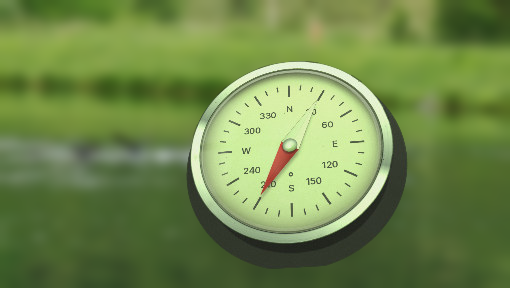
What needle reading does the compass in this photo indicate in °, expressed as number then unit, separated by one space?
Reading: 210 °
